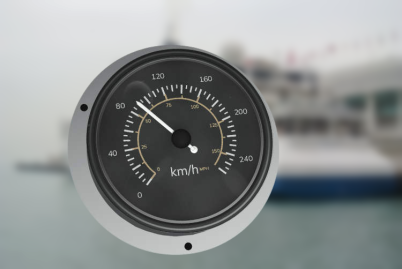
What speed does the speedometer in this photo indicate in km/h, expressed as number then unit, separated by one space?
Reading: 90 km/h
